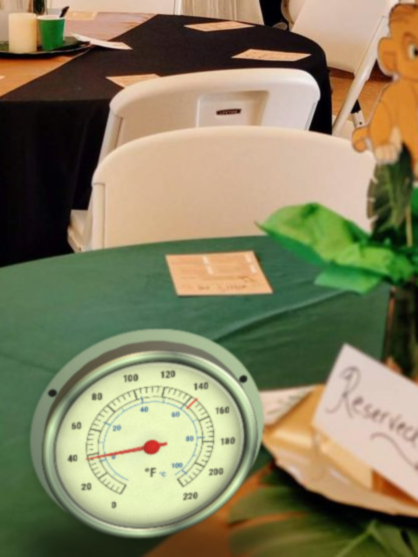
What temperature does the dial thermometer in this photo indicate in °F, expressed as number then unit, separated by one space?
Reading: 40 °F
